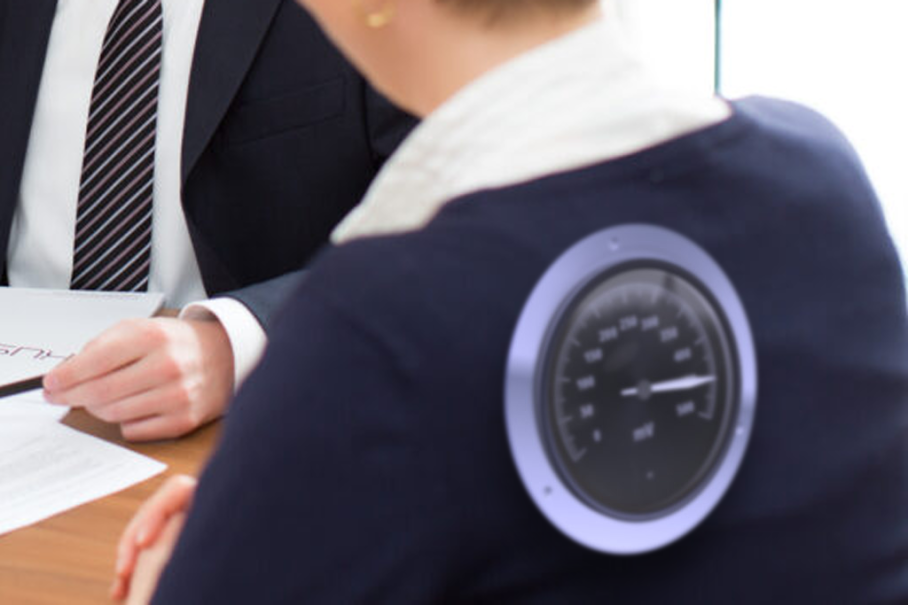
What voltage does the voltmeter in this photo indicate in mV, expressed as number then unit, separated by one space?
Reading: 450 mV
